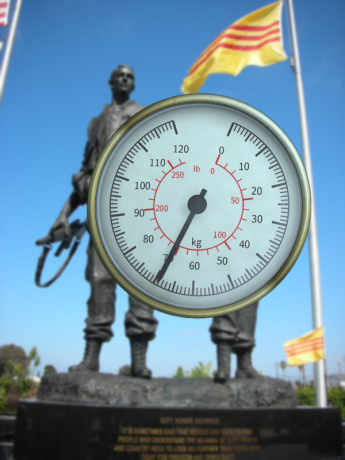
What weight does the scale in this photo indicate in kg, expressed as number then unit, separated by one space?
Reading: 69 kg
